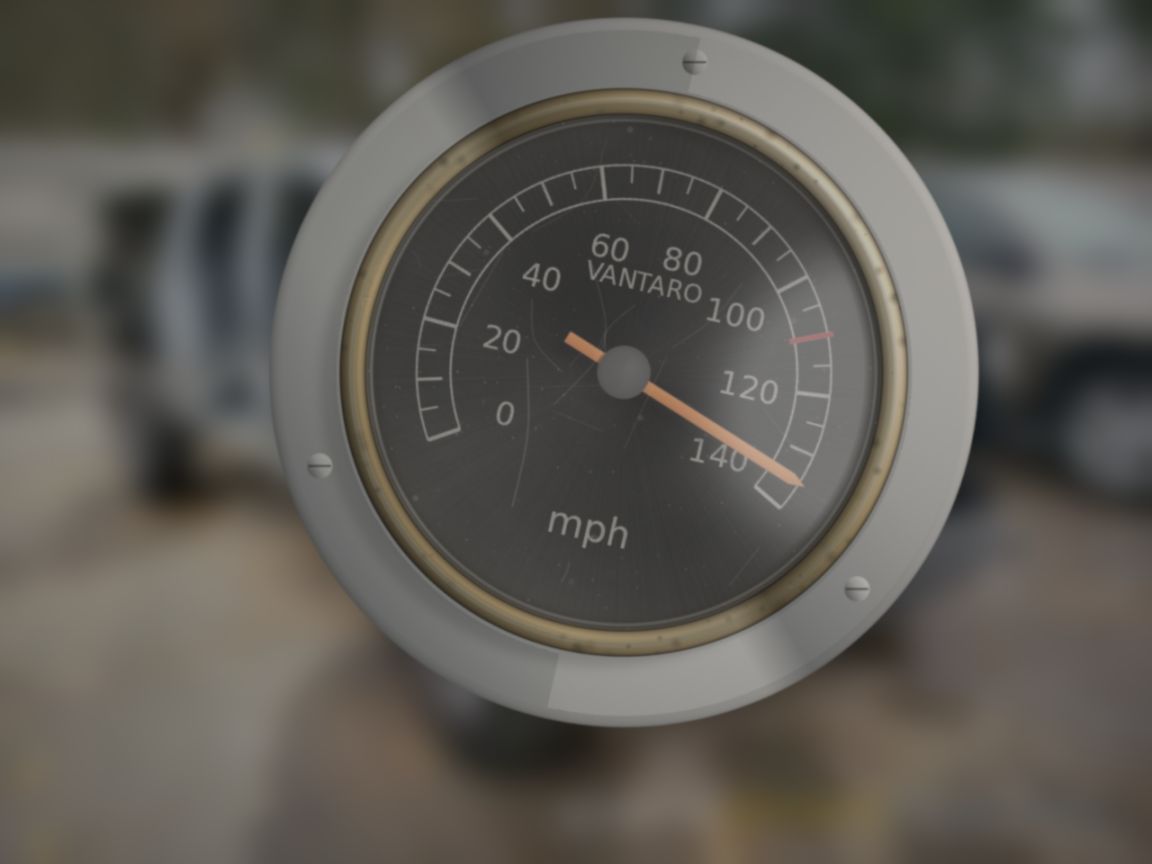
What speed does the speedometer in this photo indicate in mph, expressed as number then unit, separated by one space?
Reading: 135 mph
